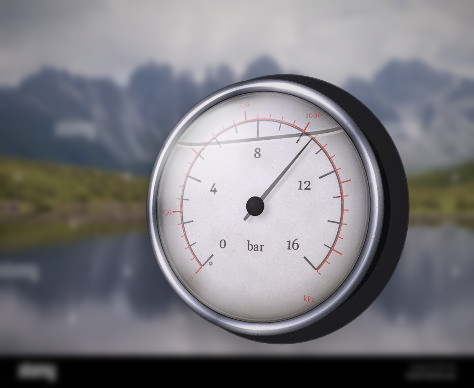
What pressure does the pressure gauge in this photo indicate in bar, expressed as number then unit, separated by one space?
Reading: 10.5 bar
